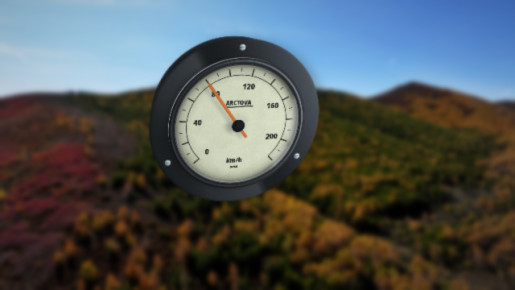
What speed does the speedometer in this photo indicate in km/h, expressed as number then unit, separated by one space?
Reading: 80 km/h
